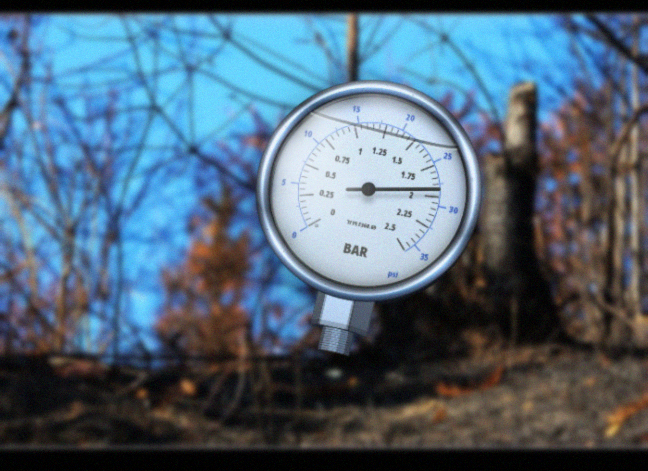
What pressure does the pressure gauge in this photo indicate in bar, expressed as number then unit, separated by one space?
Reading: 1.95 bar
